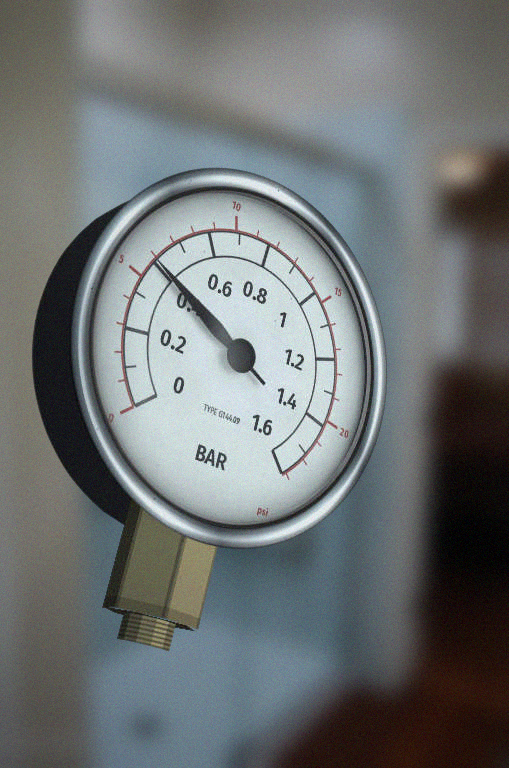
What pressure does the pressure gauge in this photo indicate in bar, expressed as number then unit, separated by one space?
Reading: 0.4 bar
